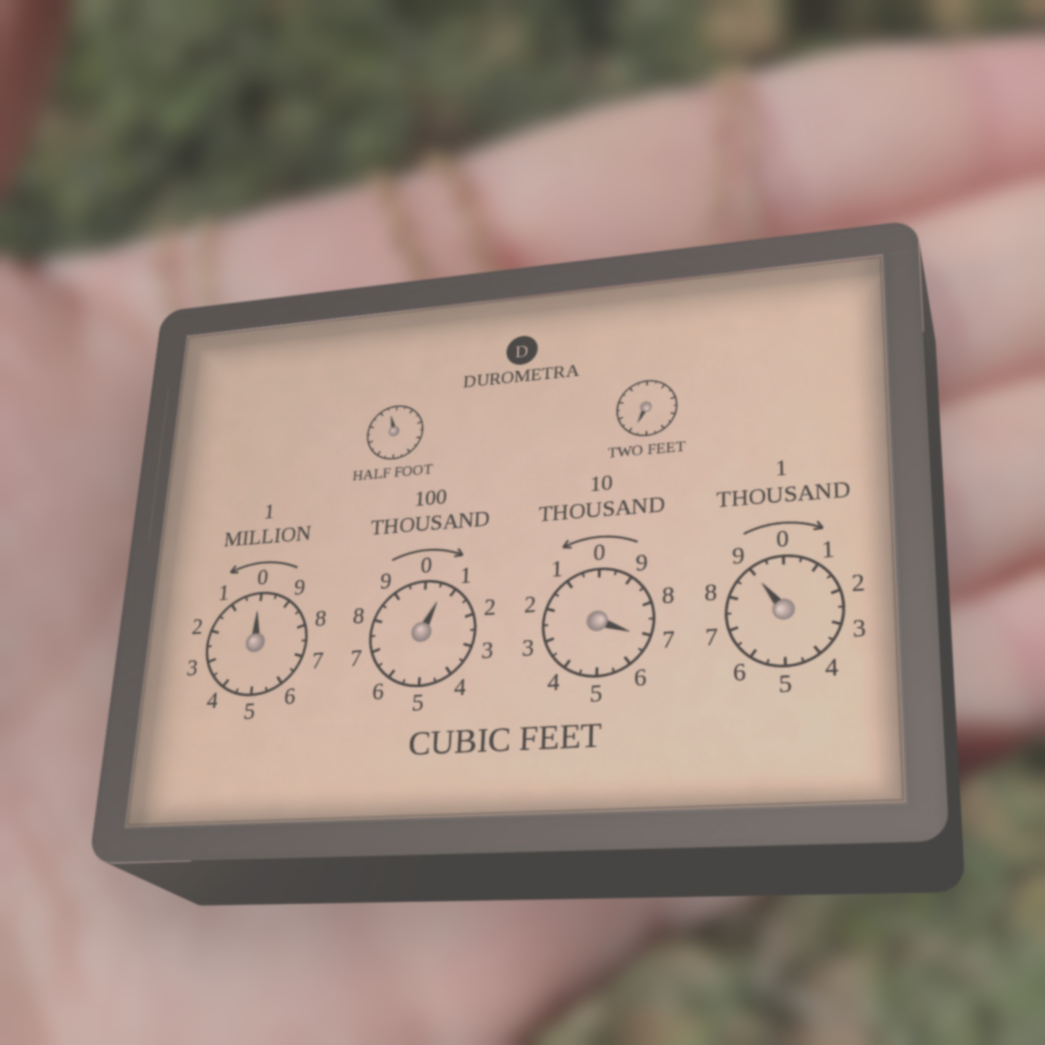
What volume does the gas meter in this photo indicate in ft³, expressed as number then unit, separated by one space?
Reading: 6900 ft³
